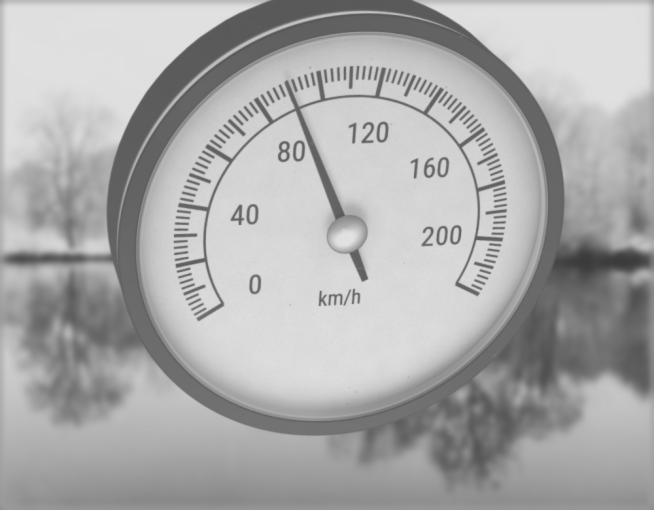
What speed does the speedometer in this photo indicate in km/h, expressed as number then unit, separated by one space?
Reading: 90 km/h
